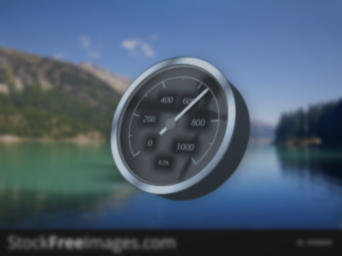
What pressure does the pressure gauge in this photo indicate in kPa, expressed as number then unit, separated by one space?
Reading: 650 kPa
